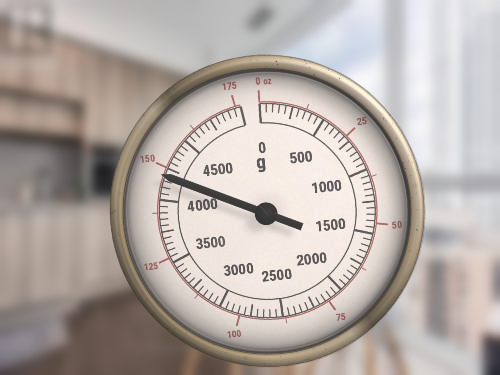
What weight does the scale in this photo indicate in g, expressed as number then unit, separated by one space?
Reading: 4200 g
